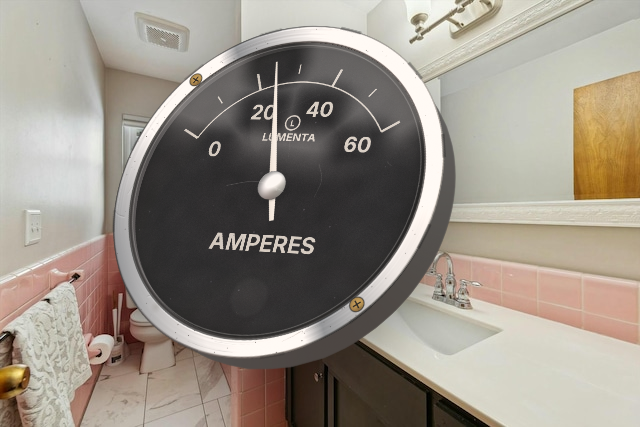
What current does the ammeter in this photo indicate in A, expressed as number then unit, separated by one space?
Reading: 25 A
